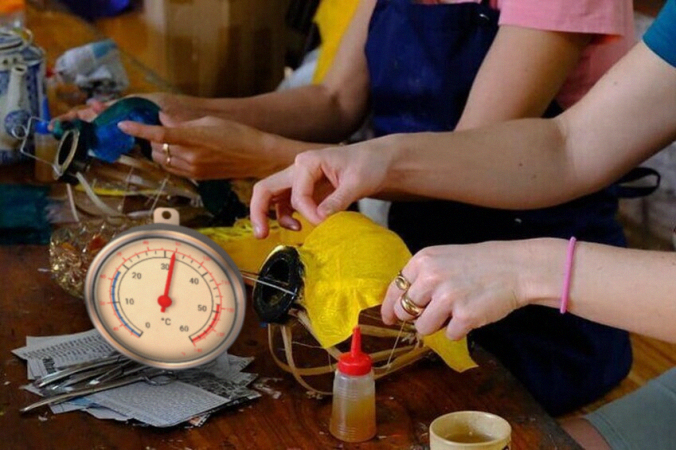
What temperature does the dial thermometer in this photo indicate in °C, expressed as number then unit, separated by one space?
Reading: 32 °C
